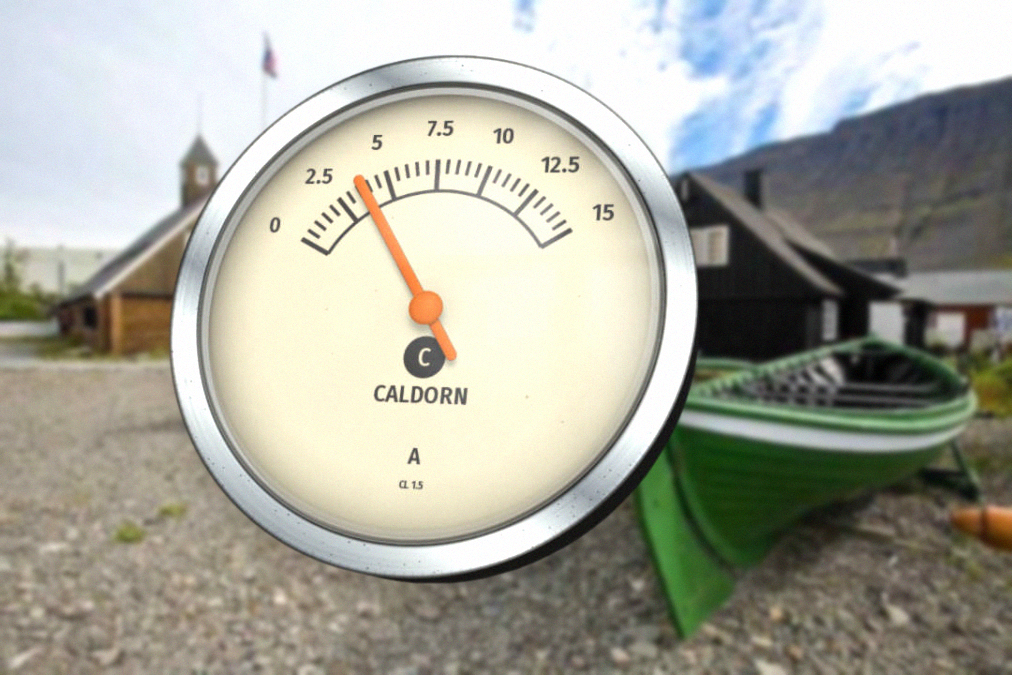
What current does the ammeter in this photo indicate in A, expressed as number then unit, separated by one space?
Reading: 3.75 A
